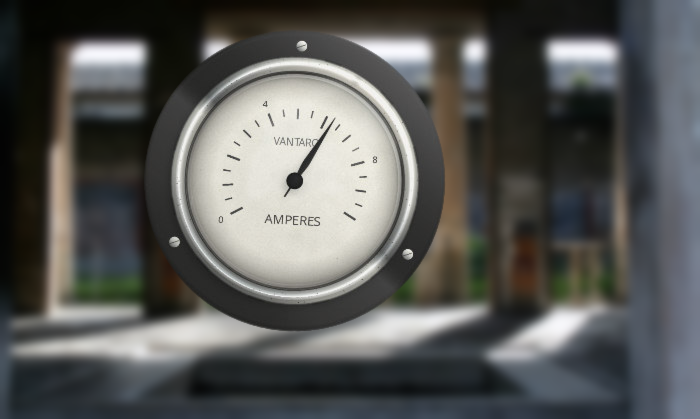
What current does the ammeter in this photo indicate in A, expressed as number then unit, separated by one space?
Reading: 6.25 A
